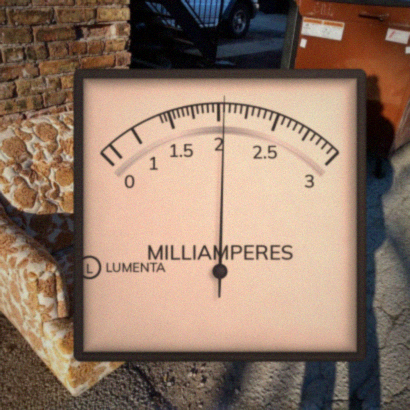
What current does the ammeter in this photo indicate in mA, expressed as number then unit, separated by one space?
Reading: 2.05 mA
